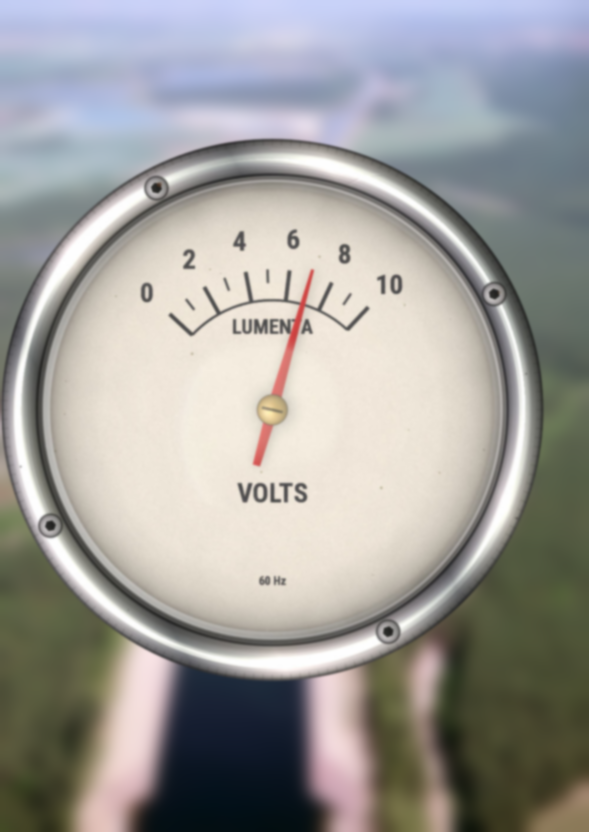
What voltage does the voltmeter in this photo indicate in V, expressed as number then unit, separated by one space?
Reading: 7 V
